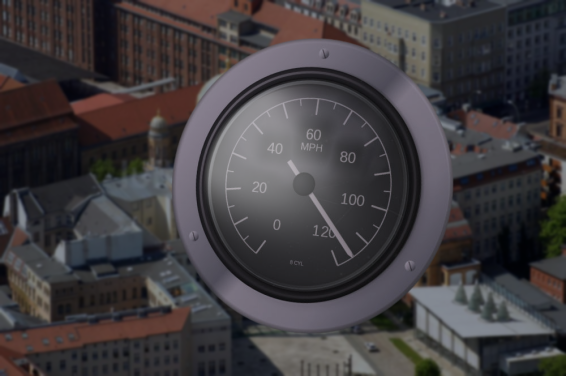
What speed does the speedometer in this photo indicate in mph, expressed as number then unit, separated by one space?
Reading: 115 mph
